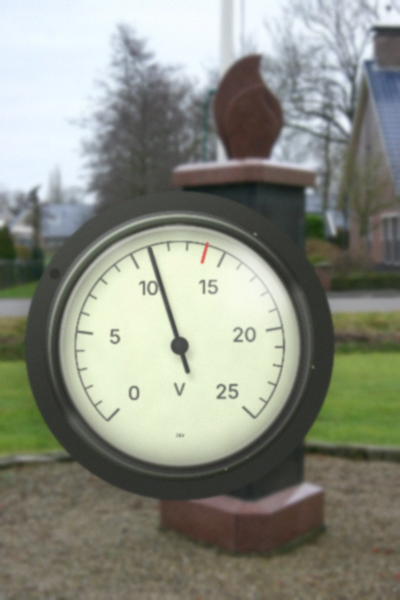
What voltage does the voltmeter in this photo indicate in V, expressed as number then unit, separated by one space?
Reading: 11 V
